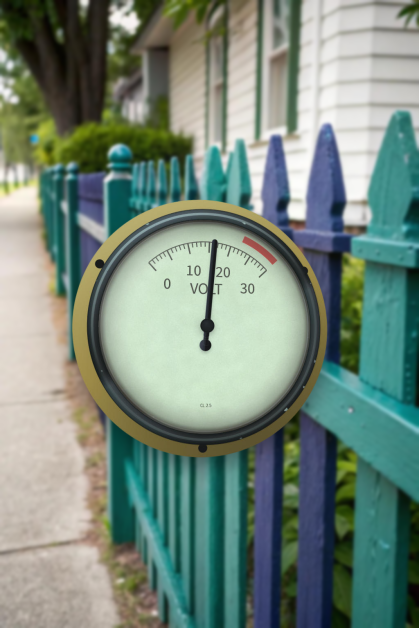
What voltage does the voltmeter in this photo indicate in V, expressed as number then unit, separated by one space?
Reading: 16 V
